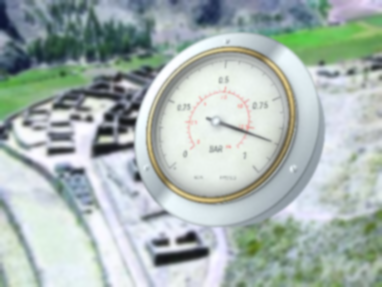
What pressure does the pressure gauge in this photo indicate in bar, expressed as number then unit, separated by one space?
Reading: 0.9 bar
